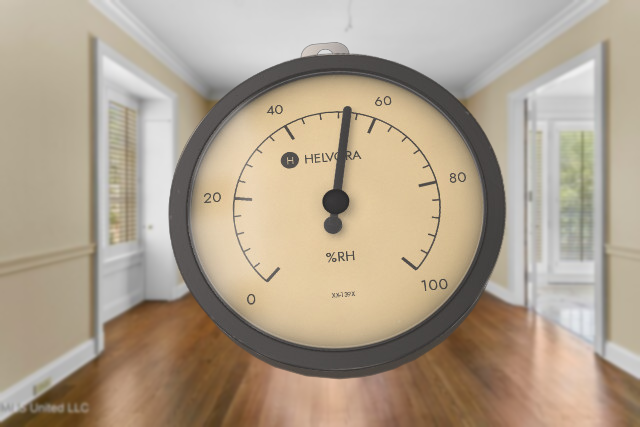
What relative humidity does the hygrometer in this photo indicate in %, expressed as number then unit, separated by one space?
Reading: 54 %
